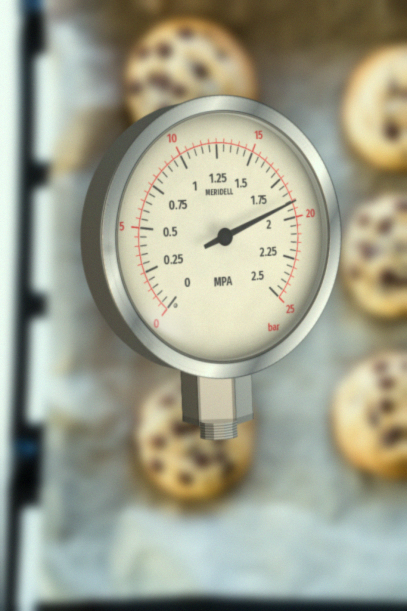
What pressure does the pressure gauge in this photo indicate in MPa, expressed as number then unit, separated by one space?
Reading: 1.9 MPa
